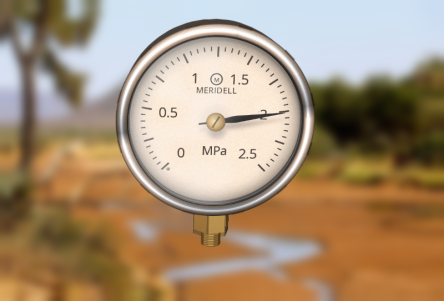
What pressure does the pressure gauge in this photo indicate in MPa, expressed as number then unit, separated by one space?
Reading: 2 MPa
